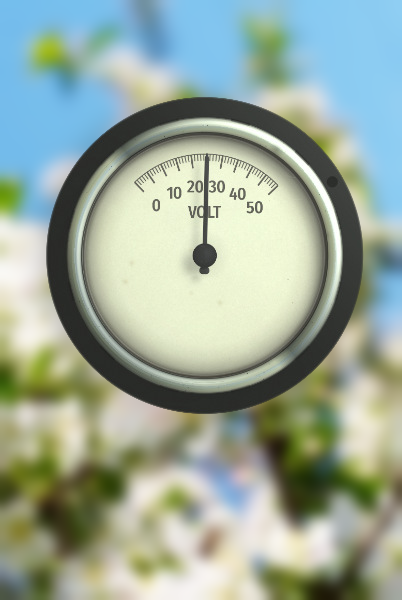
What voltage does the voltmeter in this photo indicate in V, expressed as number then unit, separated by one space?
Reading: 25 V
